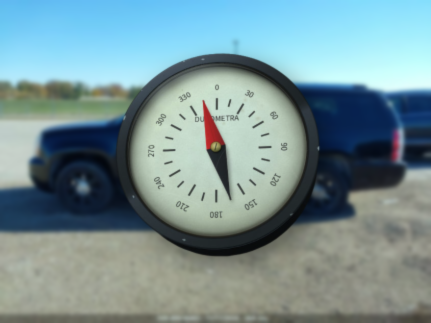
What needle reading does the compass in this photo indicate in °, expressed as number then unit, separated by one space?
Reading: 345 °
